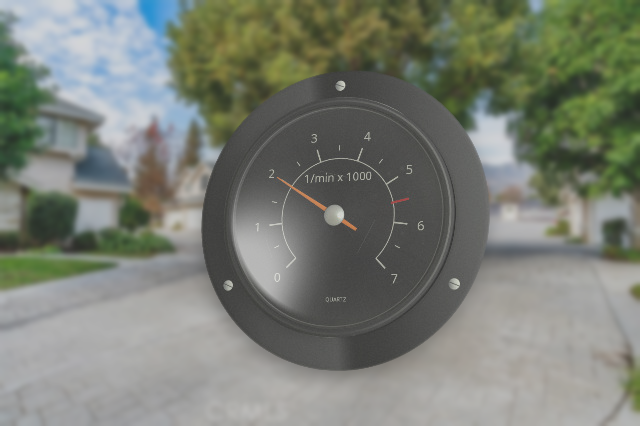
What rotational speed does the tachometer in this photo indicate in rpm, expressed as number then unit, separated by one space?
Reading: 2000 rpm
